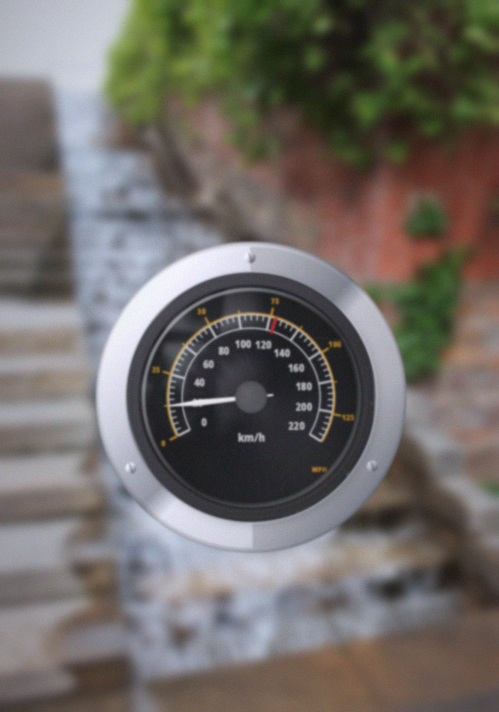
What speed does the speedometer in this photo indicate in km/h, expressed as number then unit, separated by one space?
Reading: 20 km/h
